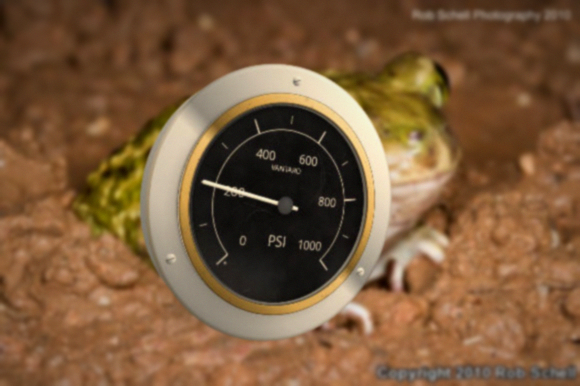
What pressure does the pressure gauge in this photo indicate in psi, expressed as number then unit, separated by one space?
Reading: 200 psi
